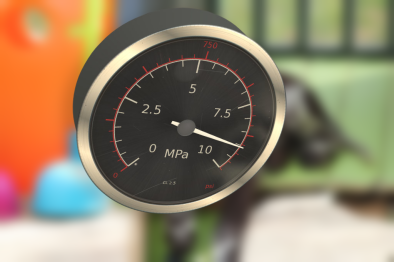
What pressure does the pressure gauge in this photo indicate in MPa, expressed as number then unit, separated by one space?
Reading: 9 MPa
